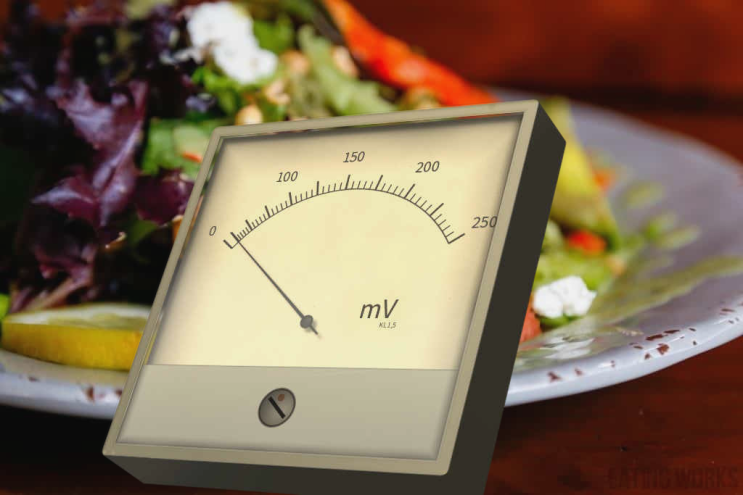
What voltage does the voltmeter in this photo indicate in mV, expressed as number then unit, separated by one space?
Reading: 25 mV
